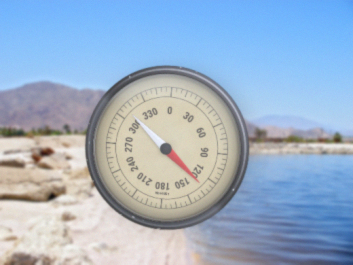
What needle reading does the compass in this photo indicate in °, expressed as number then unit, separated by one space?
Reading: 130 °
